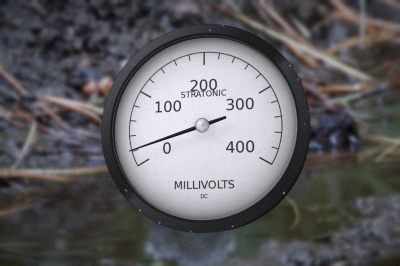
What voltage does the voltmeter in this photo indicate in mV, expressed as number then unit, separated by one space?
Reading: 20 mV
